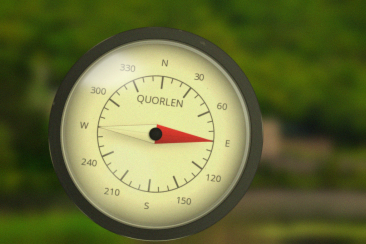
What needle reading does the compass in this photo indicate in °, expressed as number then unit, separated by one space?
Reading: 90 °
